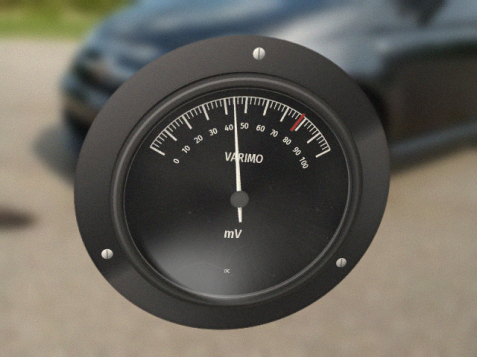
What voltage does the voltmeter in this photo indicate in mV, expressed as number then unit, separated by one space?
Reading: 44 mV
